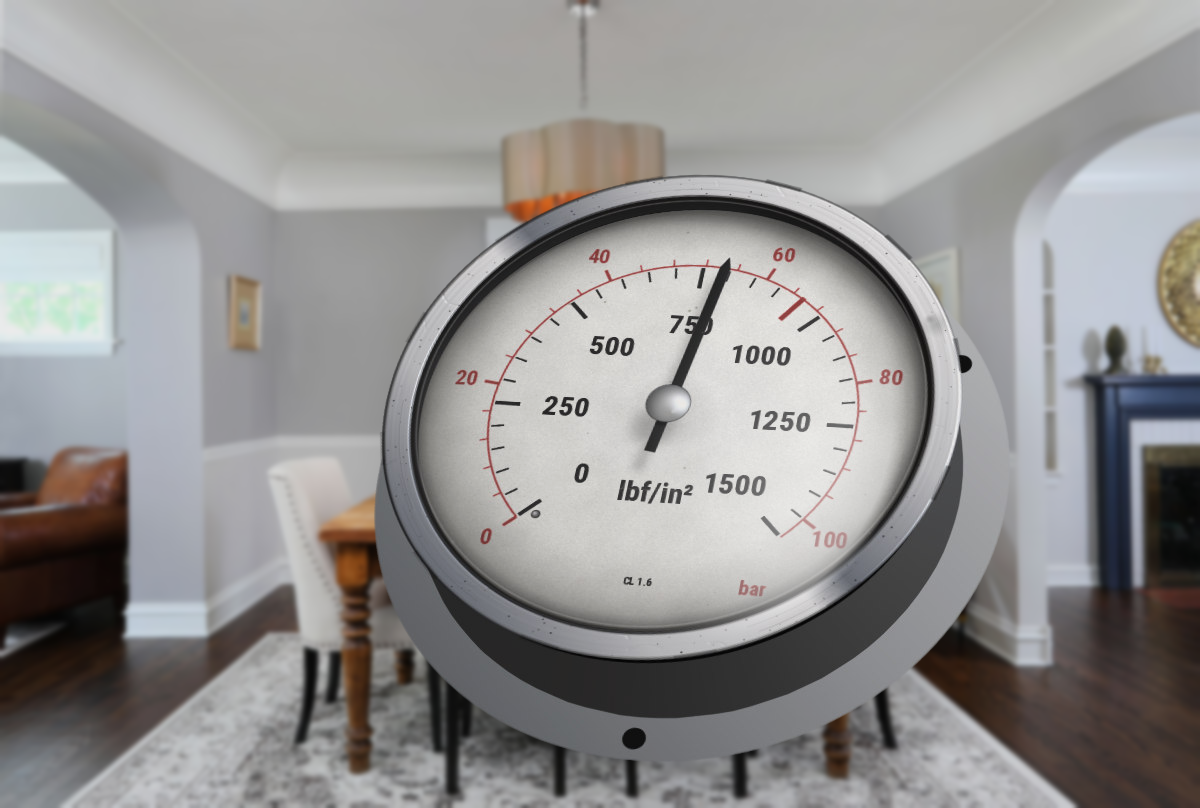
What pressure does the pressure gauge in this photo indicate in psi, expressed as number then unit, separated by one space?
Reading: 800 psi
